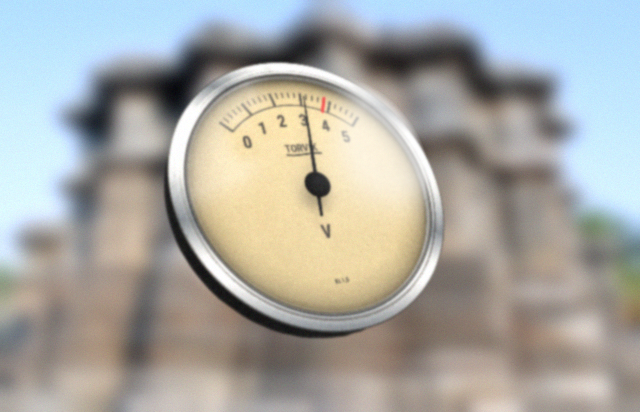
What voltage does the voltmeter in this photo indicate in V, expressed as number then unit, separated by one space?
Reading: 3 V
